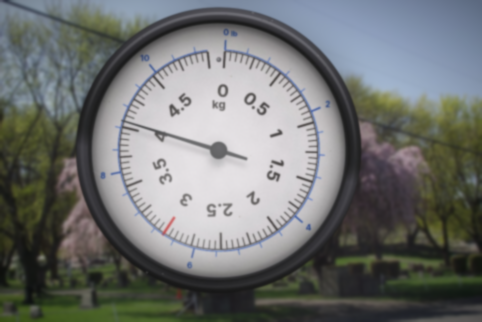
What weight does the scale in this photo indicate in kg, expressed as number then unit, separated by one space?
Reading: 4.05 kg
